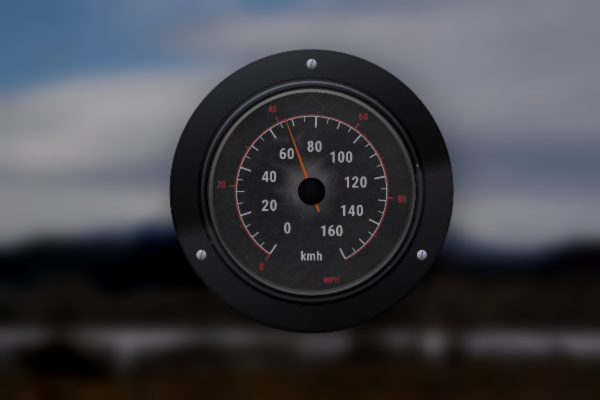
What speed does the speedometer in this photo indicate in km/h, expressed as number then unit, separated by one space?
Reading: 67.5 km/h
